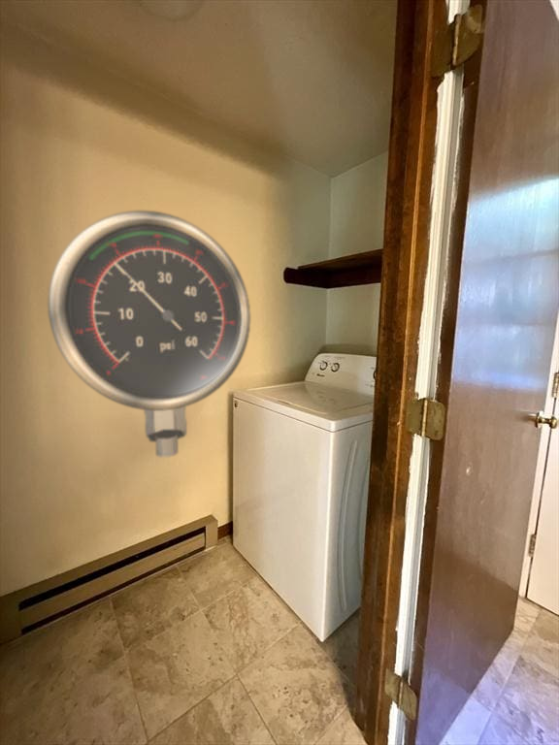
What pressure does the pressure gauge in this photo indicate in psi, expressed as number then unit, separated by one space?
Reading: 20 psi
